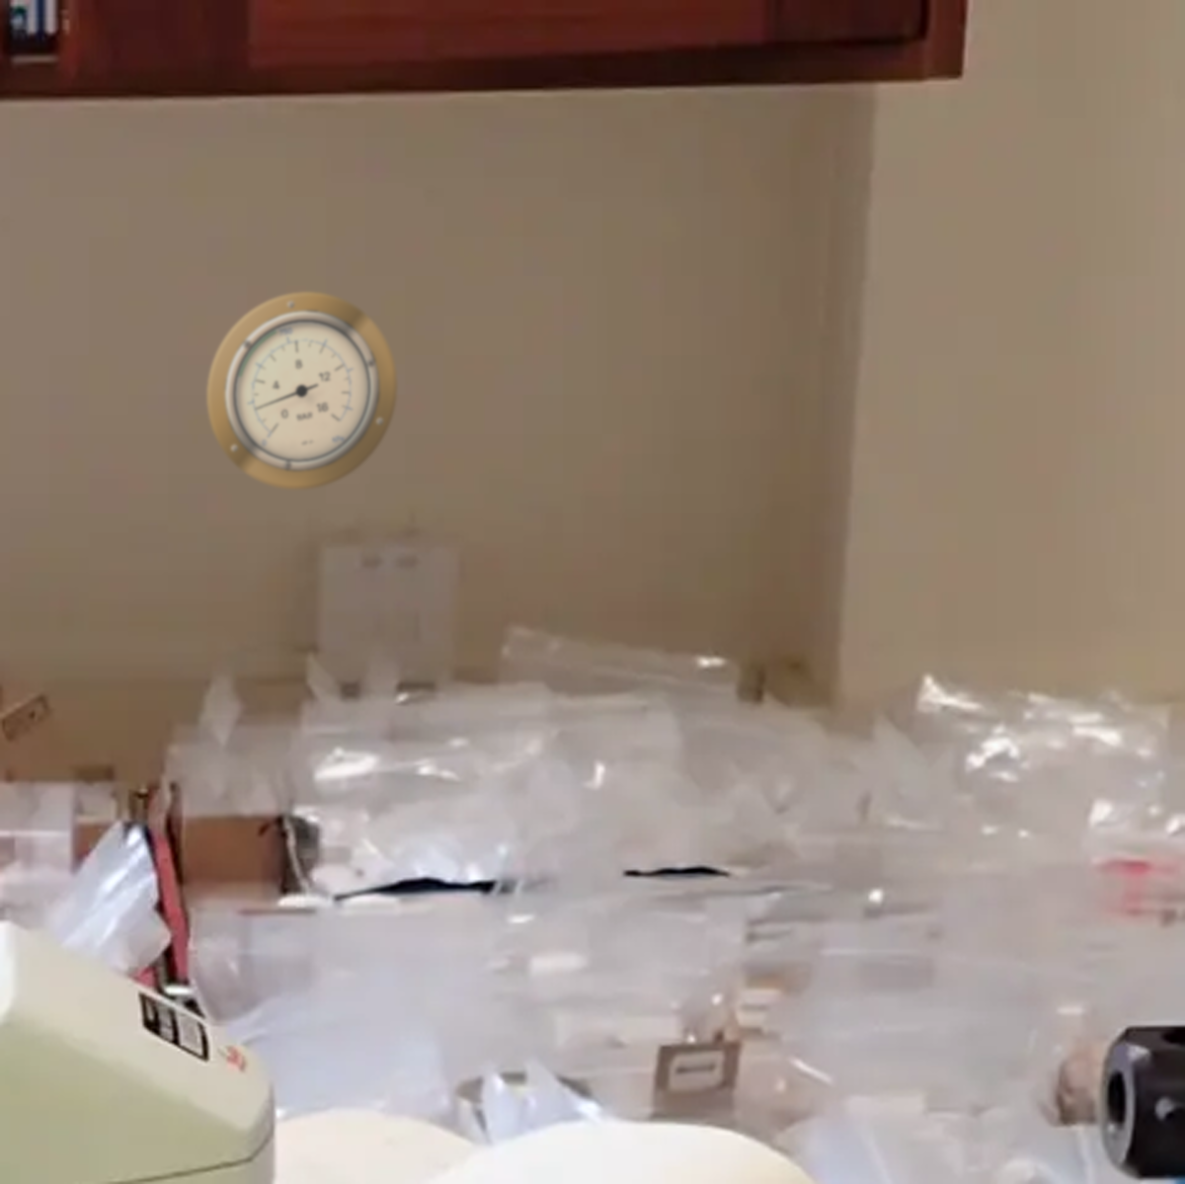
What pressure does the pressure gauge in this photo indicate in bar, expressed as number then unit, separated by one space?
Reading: 2 bar
